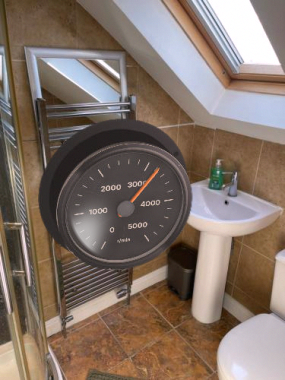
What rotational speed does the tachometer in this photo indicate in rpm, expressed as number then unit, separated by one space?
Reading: 3200 rpm
